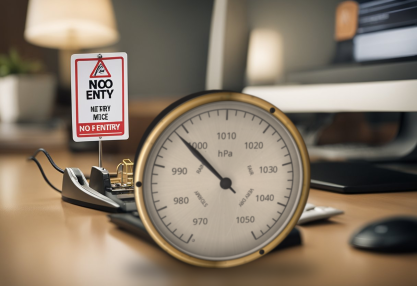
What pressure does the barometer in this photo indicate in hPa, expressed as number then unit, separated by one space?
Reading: 998 hPa
